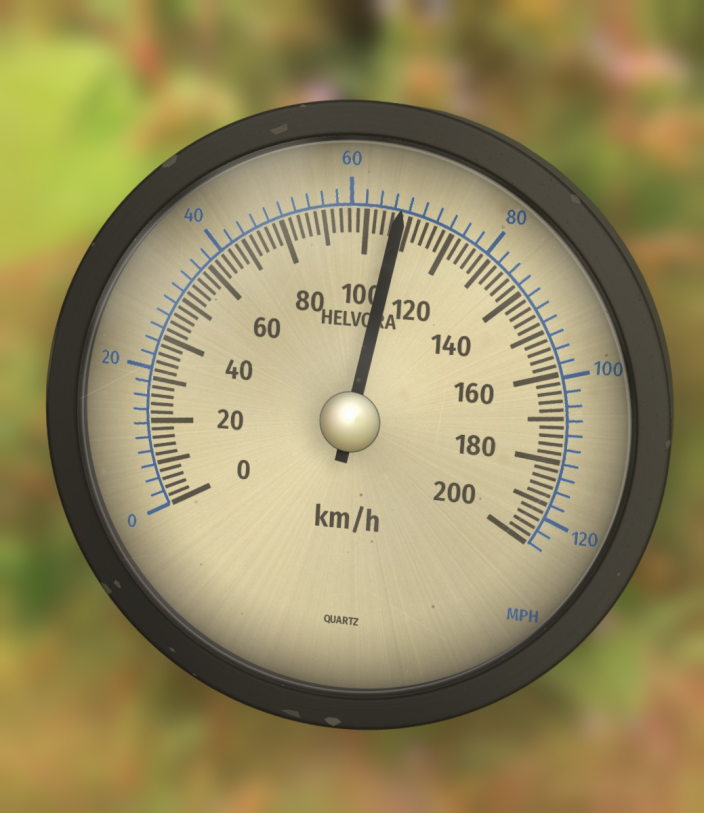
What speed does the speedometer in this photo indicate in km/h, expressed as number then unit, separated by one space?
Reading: 108 km/h
